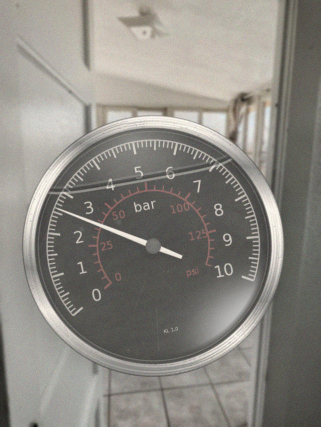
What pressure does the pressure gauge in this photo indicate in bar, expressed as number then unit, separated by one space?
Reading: 2.6 bar
